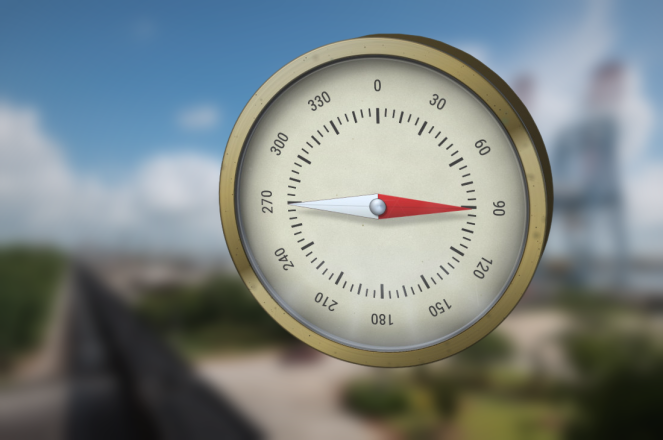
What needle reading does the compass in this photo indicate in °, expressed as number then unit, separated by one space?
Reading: 90 °
